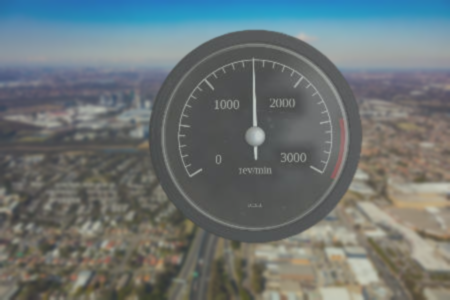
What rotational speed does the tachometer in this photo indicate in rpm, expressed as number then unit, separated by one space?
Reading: 1500 rpm
